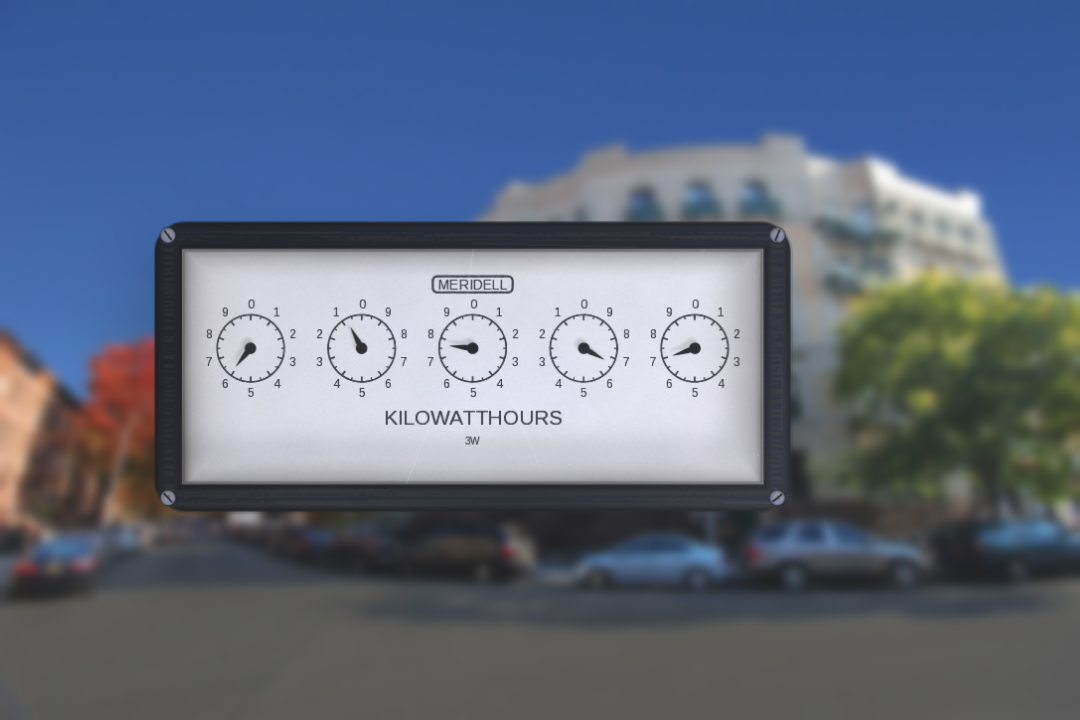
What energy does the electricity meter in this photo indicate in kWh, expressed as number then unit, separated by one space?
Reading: 60767 kWh
